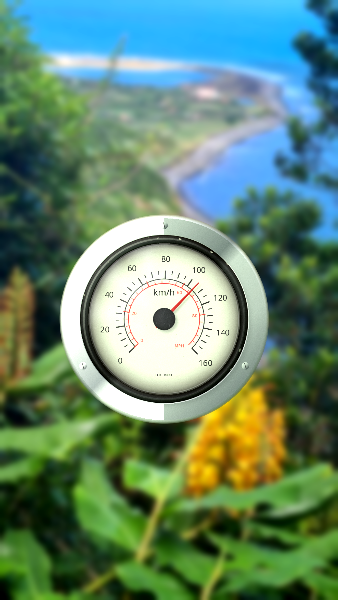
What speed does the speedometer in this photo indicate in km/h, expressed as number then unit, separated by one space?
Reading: 105 km/h
